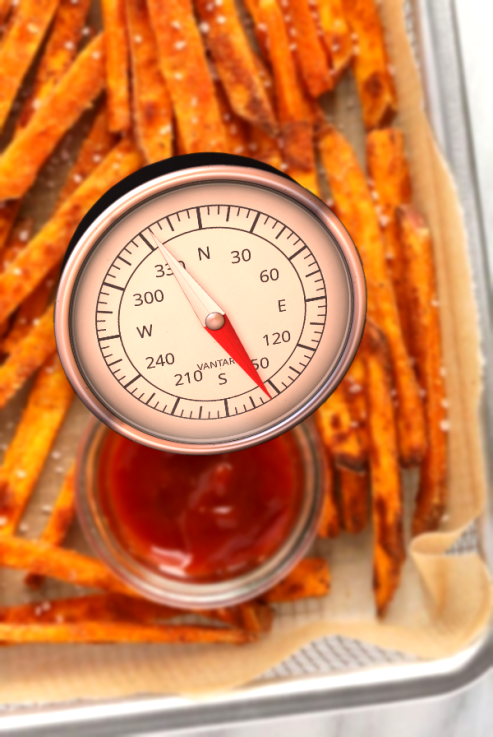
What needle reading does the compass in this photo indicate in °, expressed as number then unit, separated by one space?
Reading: 155 °
